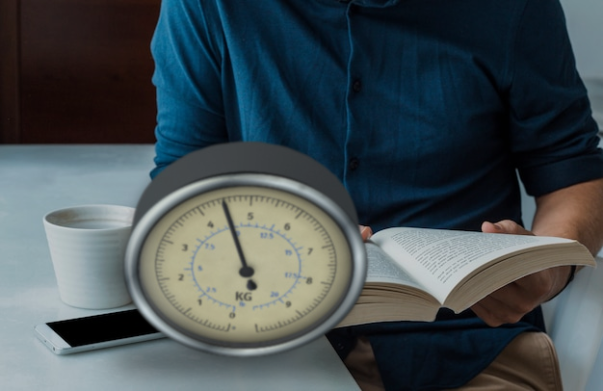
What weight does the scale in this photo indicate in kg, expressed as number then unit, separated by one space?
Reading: 4.5 kg
